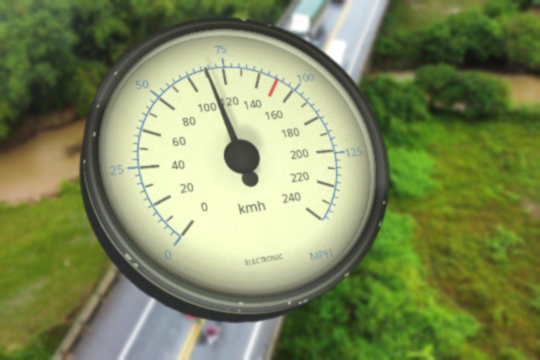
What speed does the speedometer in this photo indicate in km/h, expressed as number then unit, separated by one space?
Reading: 110 km/h
